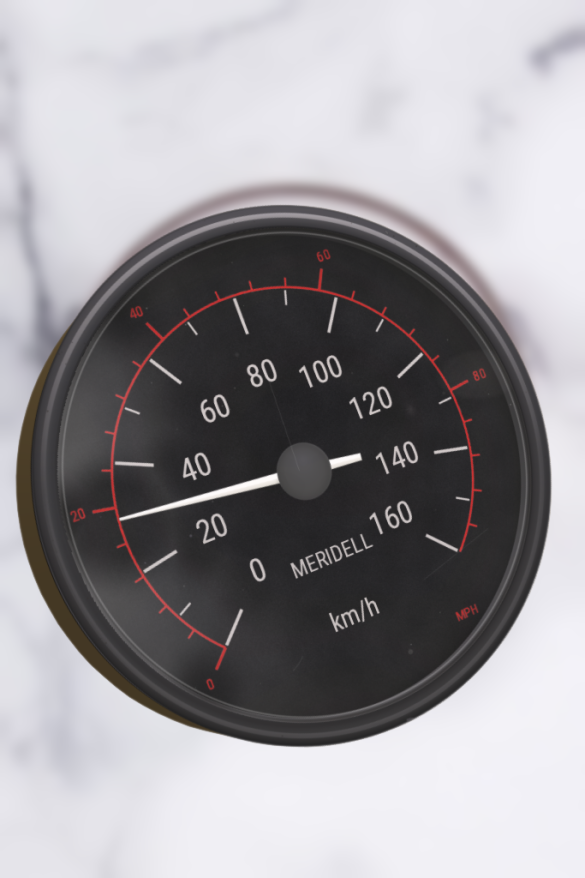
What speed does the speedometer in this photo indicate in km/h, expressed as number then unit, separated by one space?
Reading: 30 km/h
